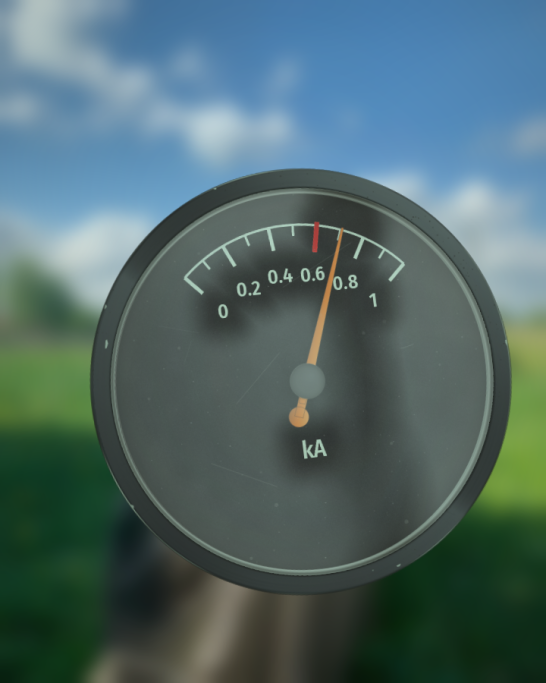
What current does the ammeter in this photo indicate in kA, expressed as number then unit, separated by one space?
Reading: 0.7 kA
